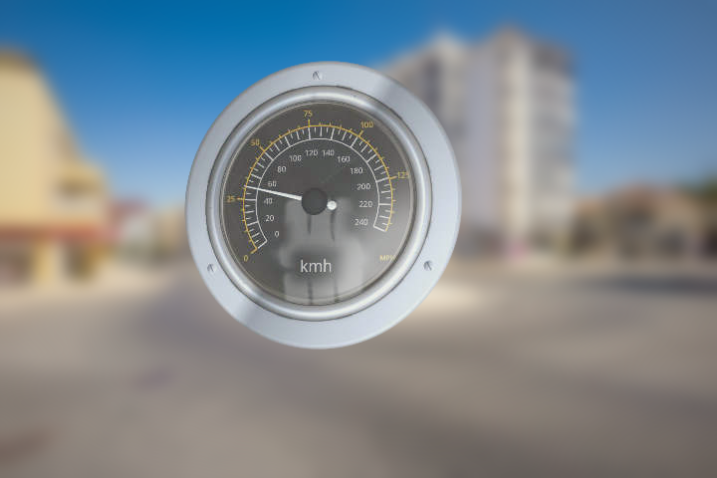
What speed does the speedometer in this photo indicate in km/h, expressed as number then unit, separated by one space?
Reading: 50 km/h
